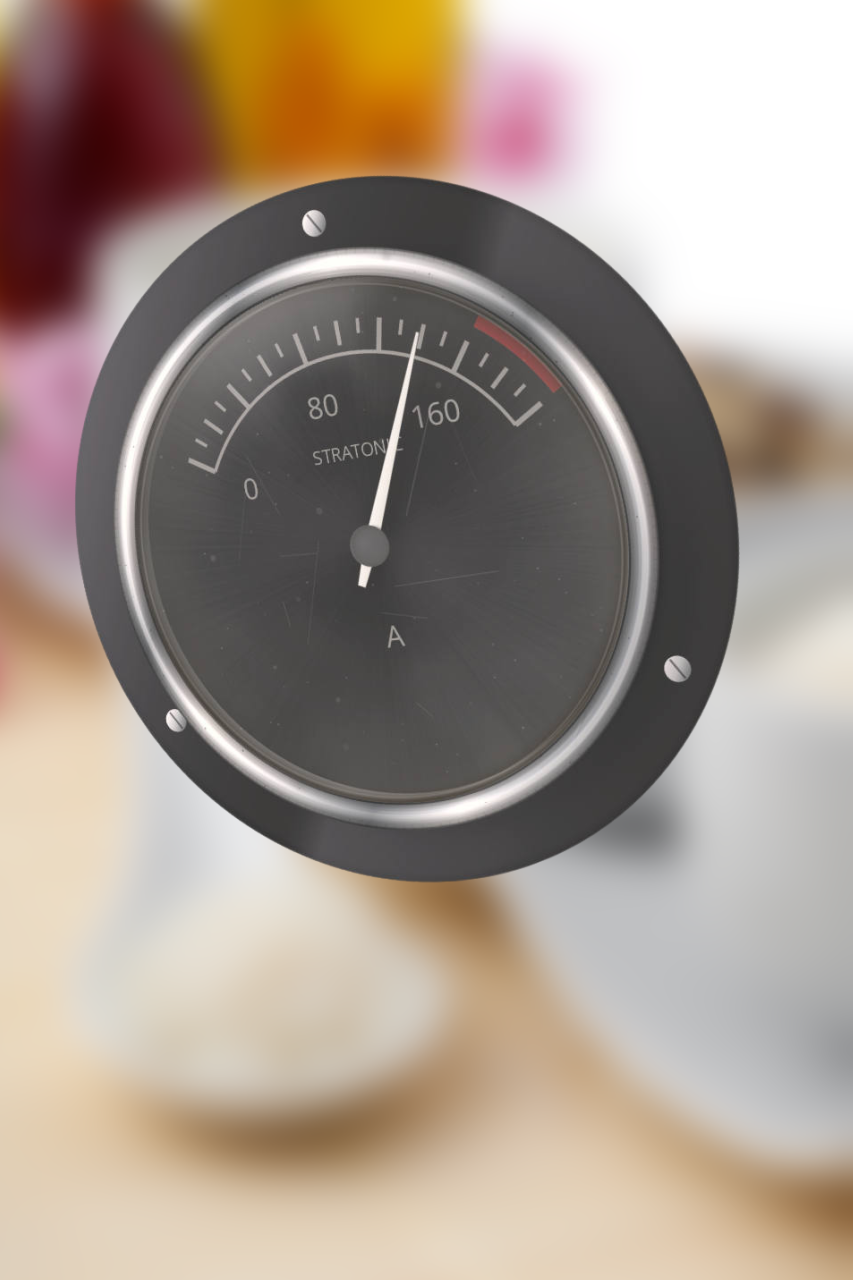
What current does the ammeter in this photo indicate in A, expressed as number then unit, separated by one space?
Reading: 140 A
